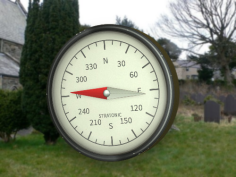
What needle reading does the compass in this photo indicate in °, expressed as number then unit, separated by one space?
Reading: 275 °
